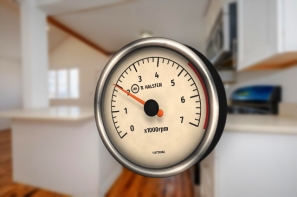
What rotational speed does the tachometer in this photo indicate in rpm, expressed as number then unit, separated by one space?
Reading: 2000 rpm
